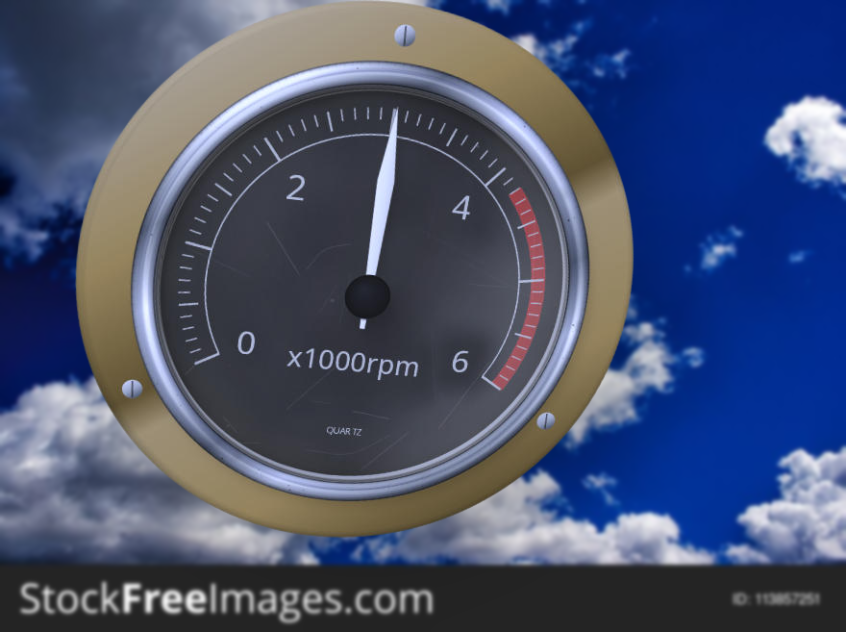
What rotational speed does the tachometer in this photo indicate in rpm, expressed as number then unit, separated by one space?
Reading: 3000 rpm
